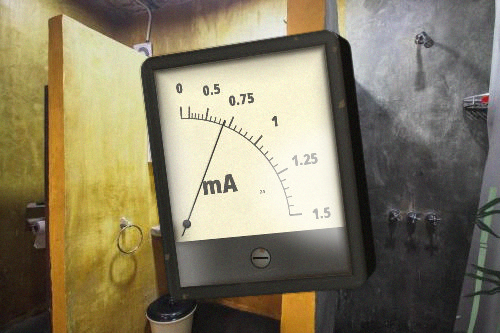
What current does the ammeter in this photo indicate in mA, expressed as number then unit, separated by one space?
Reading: 0.7 mA
